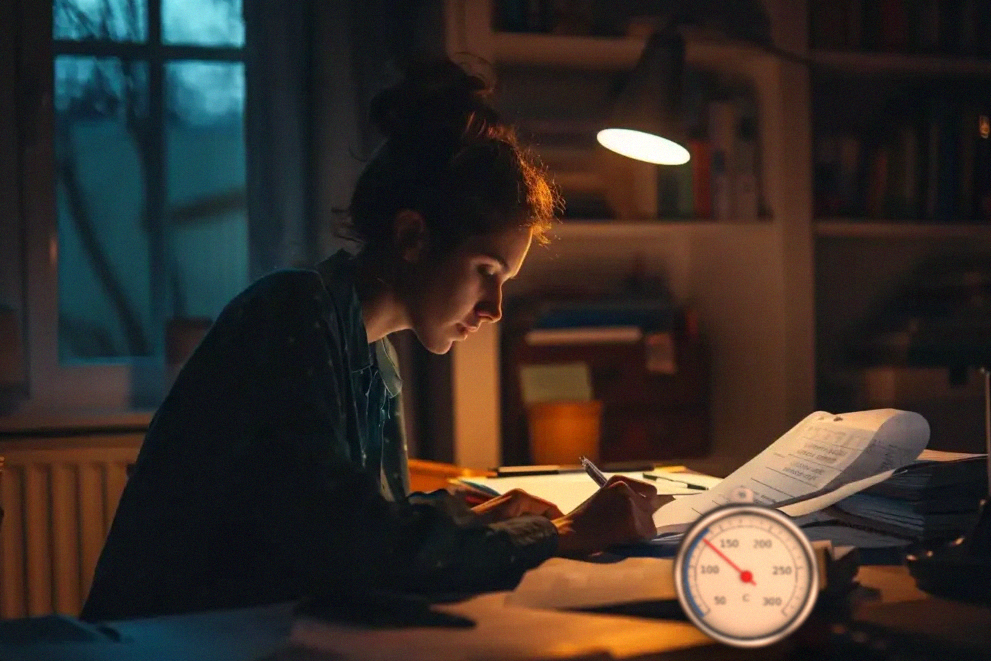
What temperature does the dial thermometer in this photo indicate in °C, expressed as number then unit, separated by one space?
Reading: 130 °C
